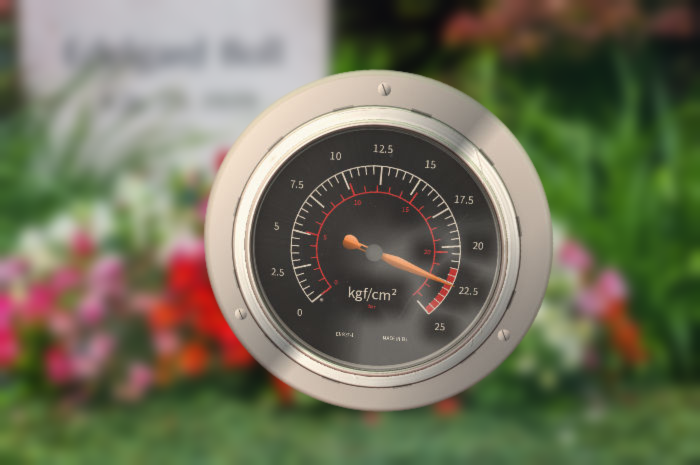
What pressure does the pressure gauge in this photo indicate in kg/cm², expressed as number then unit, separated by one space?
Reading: 22.5 kg/cm²
